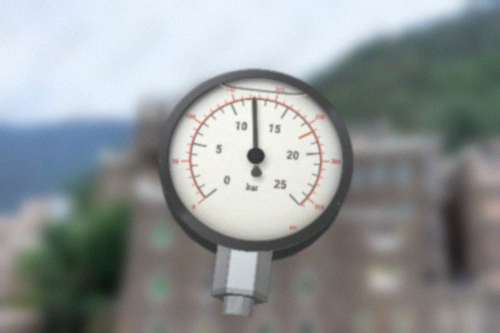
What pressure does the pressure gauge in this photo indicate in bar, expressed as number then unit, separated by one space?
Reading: 12 bar
